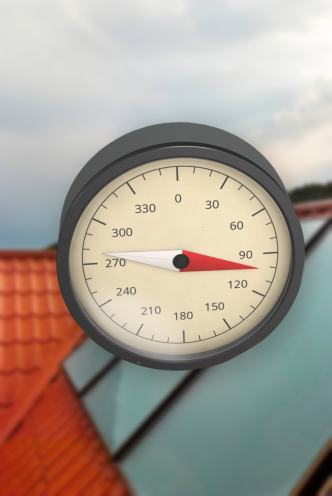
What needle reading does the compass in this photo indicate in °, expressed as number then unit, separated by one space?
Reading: 100 °
